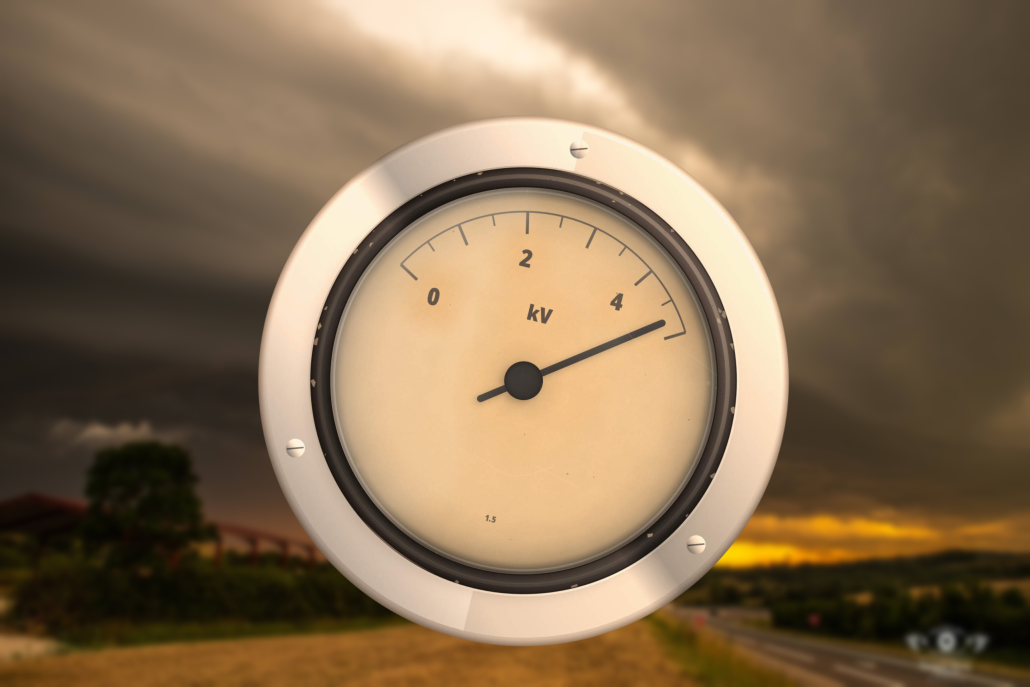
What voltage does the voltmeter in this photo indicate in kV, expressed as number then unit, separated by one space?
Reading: 4.75 kV
